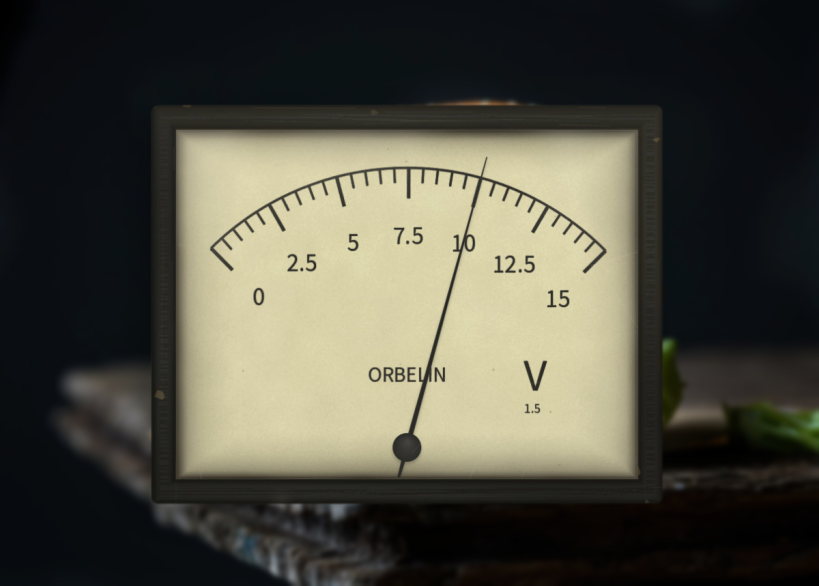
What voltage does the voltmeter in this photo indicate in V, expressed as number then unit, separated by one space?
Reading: 10 V
